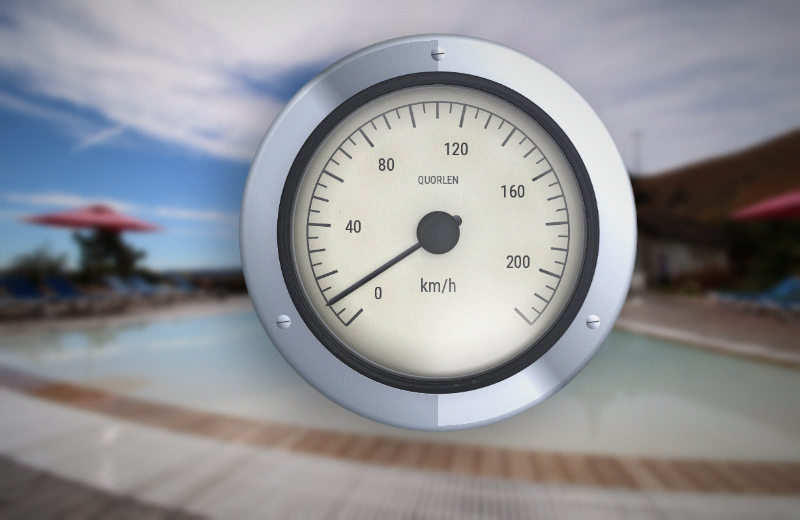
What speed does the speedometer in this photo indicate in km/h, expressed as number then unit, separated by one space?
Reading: 10 km/h
